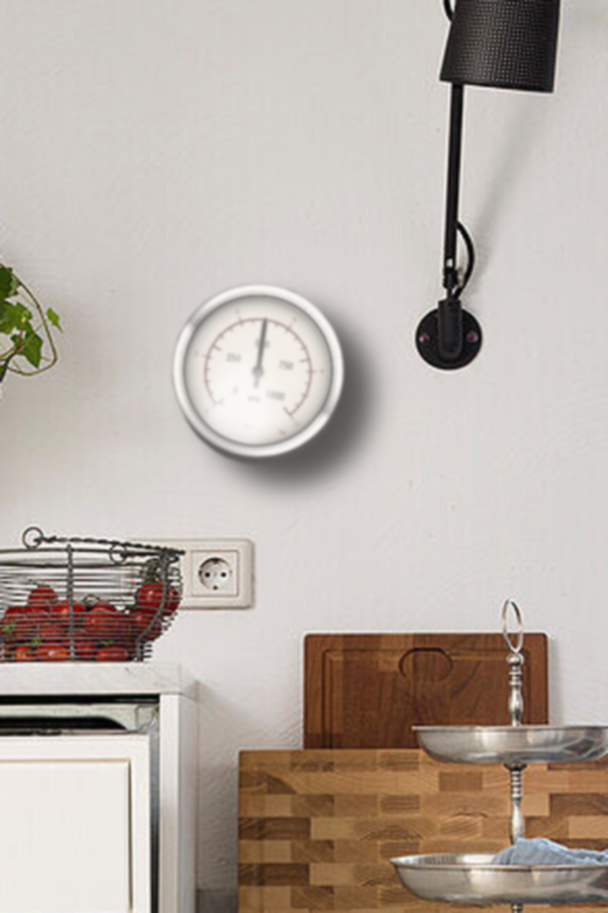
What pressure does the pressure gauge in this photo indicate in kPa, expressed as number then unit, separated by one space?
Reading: 500 kPa
